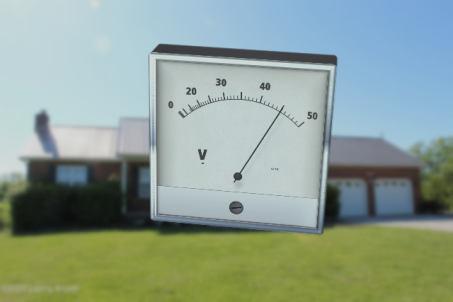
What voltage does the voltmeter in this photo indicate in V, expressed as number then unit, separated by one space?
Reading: 45 V
